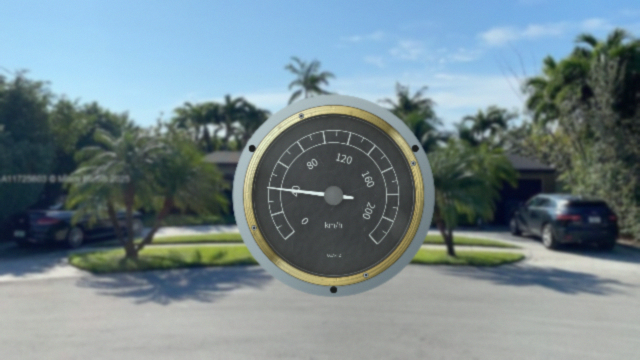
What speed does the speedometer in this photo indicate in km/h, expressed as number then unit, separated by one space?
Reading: 40 km/h
